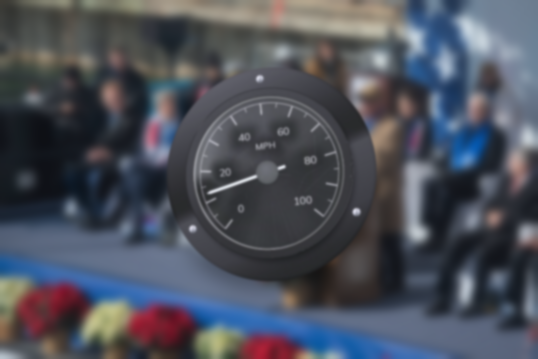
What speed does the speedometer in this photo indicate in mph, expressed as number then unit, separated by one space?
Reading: 12.5 mph
